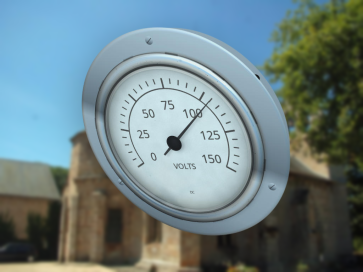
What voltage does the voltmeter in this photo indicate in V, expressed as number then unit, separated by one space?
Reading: 105 V
